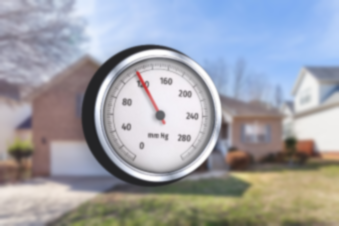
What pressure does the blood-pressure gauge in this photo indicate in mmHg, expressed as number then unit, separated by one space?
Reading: 120 mmHg
